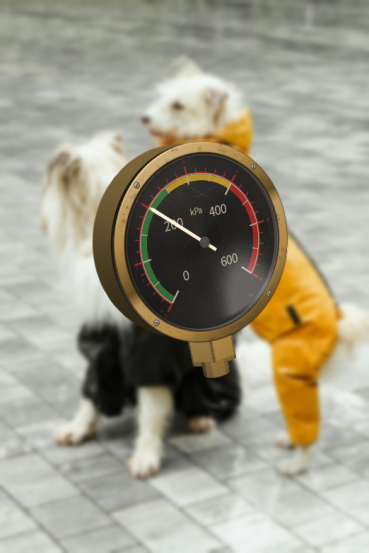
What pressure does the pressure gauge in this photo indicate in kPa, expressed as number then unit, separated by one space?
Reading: 200 kPa
